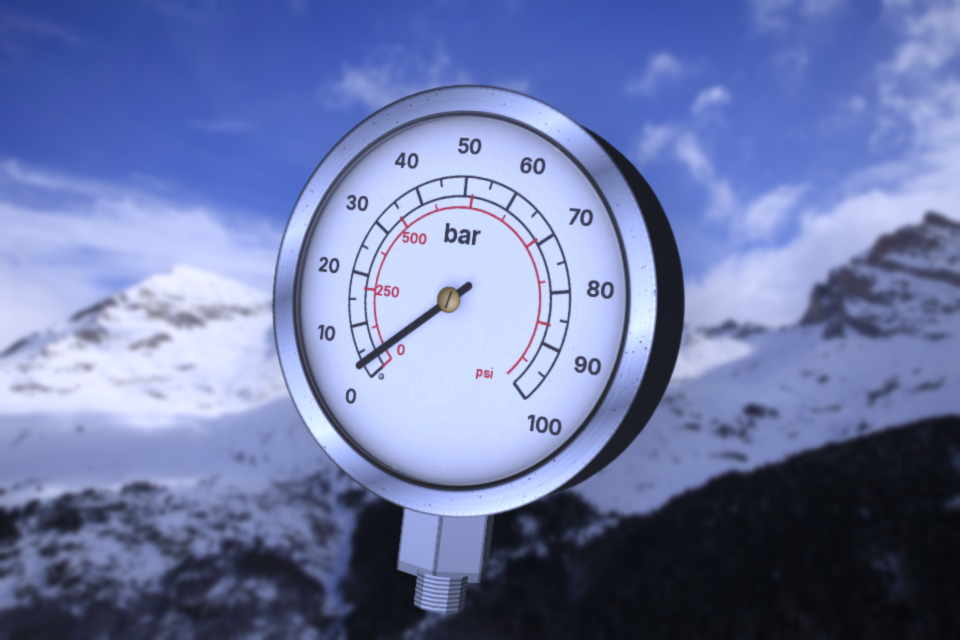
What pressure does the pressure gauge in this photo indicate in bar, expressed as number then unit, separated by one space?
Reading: 2.5 bar
